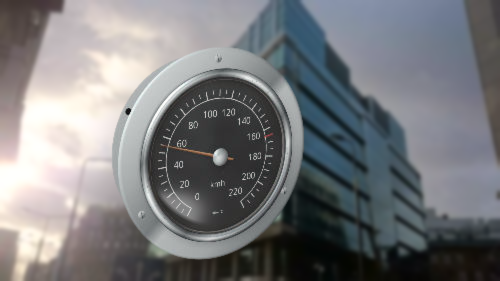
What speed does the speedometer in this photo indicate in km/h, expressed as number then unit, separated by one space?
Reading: 55 km/h
